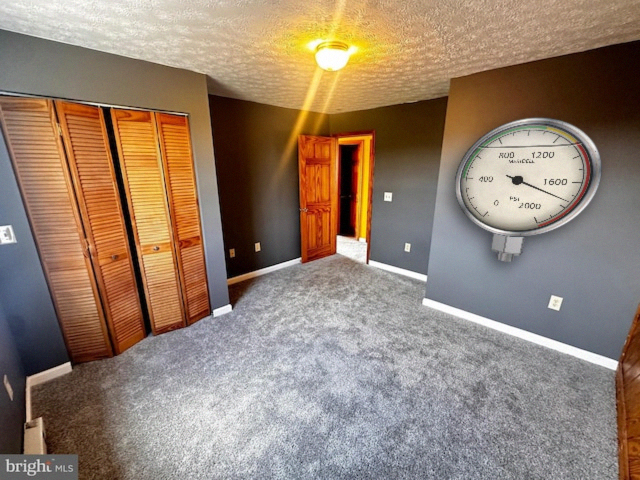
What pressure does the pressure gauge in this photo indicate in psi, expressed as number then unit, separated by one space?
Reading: 1750 psi
